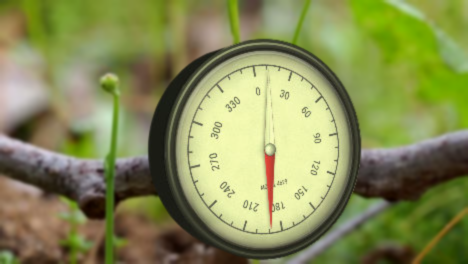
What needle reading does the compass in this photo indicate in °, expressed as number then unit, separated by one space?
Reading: 190 °
